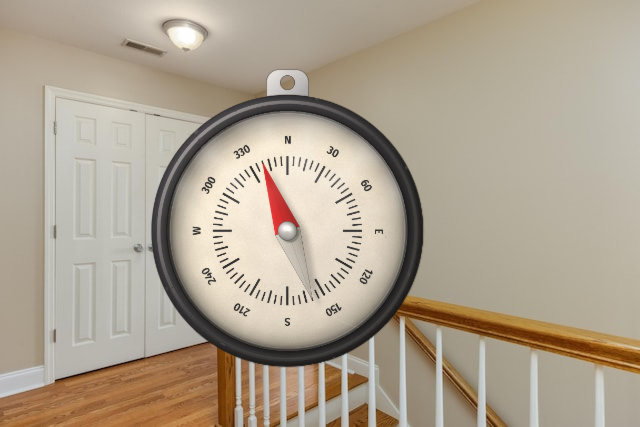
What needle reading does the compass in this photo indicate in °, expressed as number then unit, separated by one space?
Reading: 340 °
